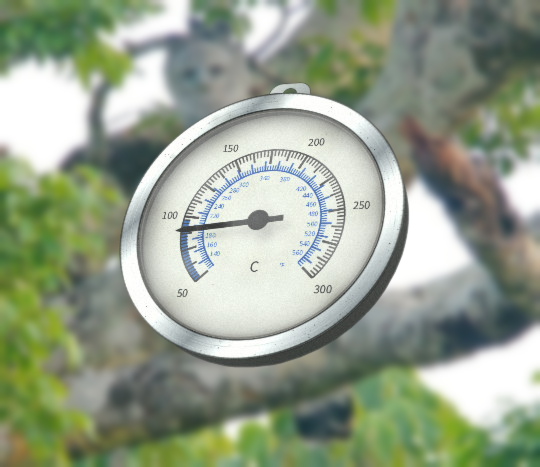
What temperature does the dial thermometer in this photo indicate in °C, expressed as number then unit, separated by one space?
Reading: 87.5 °C
